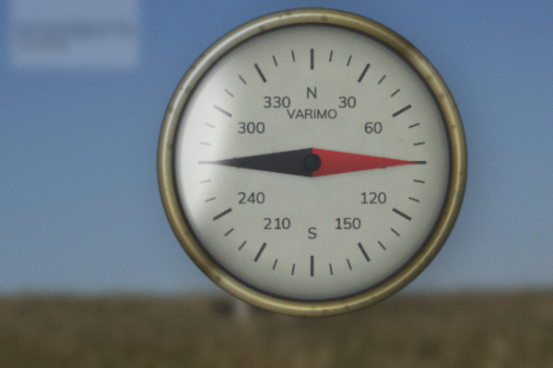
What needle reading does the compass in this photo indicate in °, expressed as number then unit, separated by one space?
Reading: 90 °
